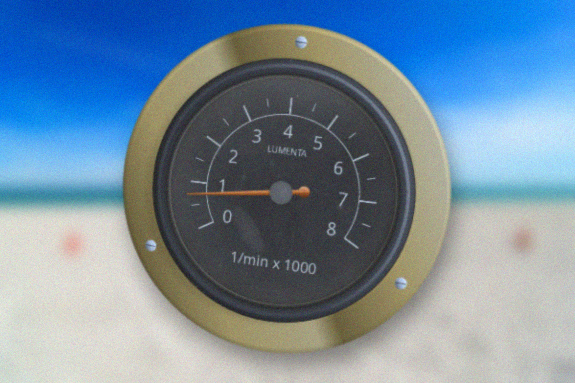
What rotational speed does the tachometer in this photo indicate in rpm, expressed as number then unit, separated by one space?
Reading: 750 rpm
